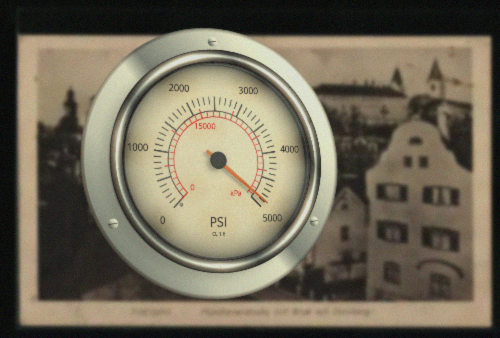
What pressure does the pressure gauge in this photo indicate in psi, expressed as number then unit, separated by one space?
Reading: 4900 psi
